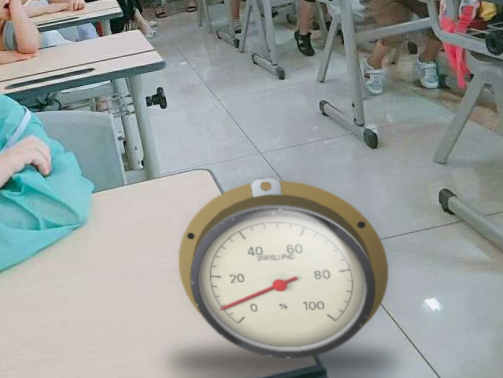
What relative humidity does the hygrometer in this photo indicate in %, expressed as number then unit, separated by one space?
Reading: 8 %
